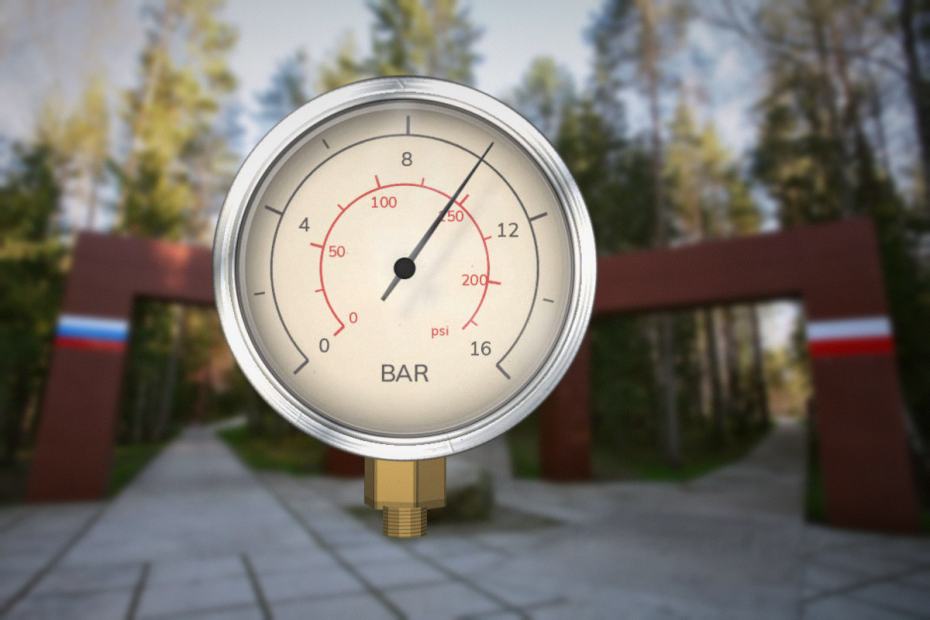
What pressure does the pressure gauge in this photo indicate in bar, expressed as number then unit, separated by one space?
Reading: 10 bar
